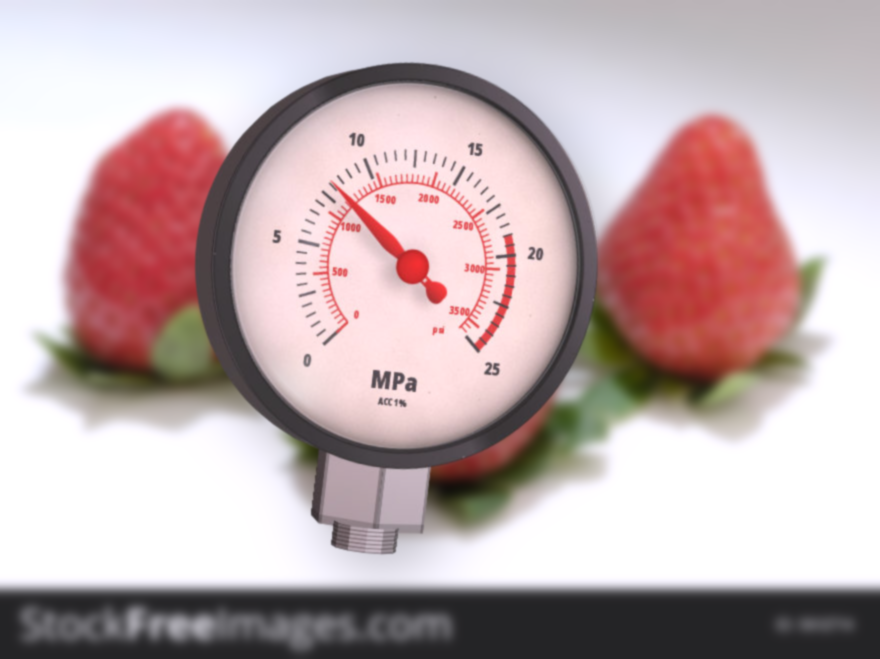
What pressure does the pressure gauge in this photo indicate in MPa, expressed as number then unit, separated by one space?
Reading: 8 MPa
